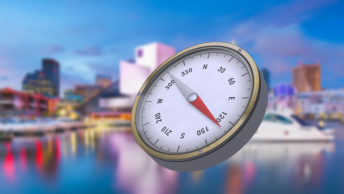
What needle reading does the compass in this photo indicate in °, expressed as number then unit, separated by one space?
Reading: 130 °
